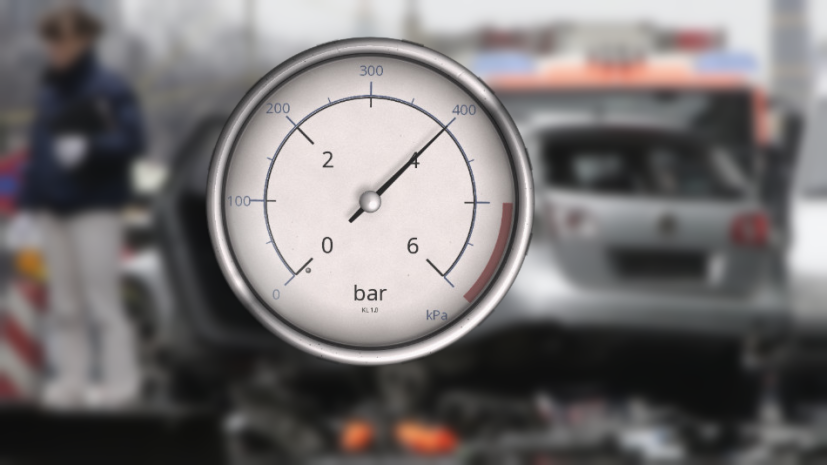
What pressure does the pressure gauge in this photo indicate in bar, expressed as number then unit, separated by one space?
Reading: 4 bar
